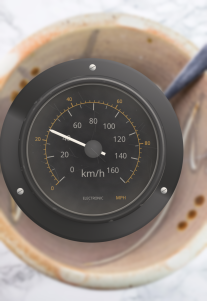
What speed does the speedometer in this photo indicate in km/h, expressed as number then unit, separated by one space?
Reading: 40 km/h
